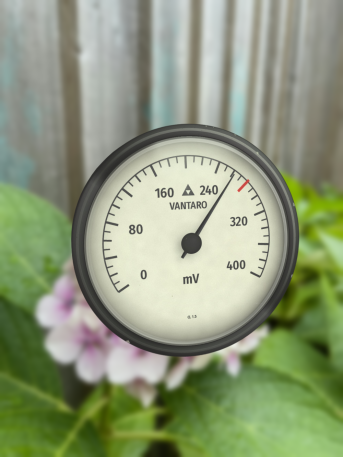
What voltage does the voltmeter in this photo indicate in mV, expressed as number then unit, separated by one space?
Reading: 260 mV
